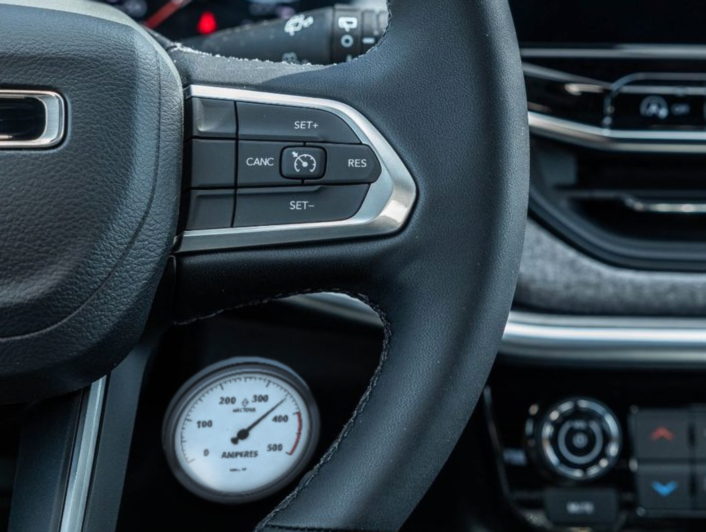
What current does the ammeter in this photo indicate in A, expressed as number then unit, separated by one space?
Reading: 350 A
